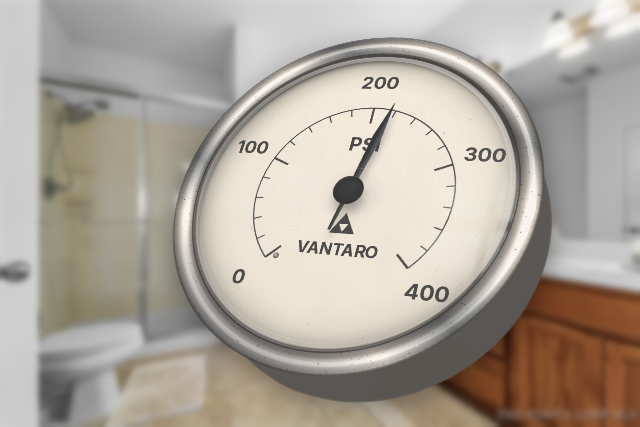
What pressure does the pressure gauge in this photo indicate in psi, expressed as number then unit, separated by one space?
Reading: 220 psi
